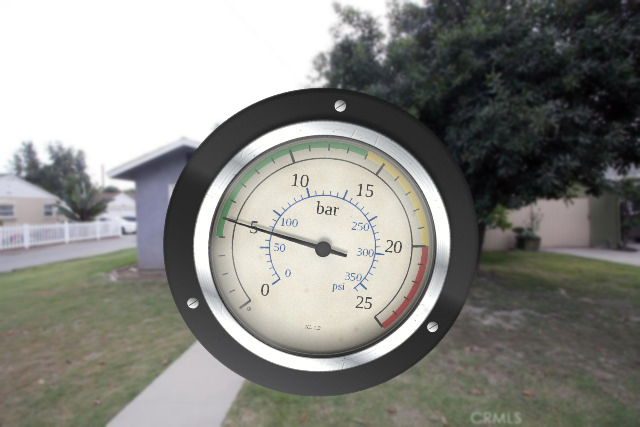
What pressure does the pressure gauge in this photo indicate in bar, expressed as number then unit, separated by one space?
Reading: 5 bar
